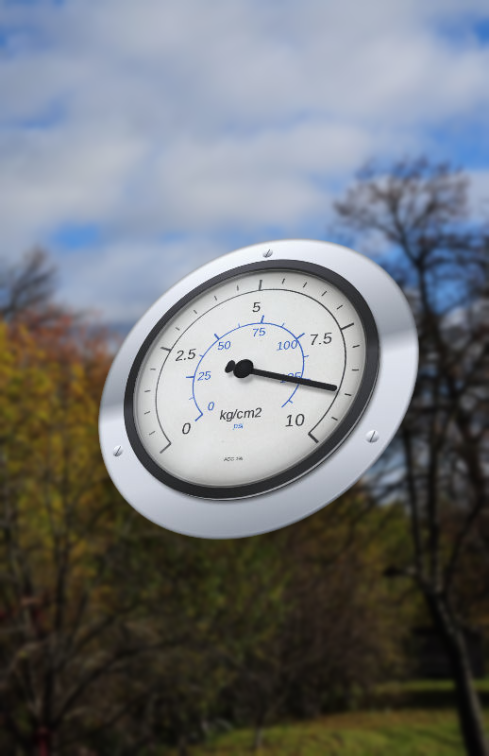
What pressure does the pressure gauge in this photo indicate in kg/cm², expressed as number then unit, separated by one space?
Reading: 9 kg/cm²
